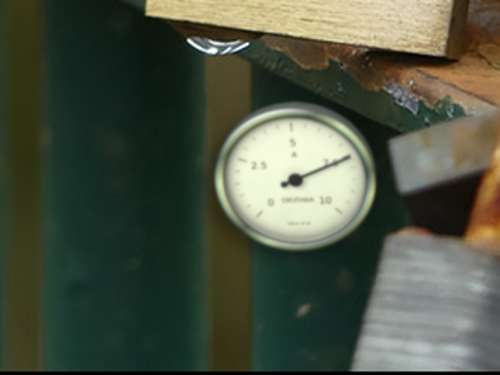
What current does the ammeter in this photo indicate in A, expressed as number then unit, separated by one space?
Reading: 7.5 A
